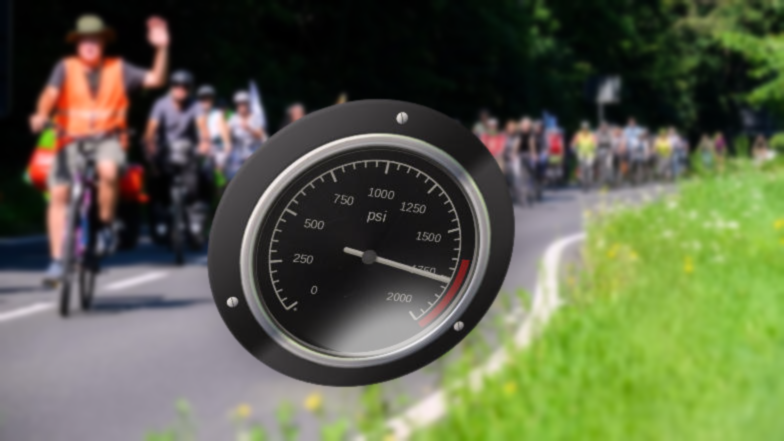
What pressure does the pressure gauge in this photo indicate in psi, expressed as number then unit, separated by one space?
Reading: 1750 psi
